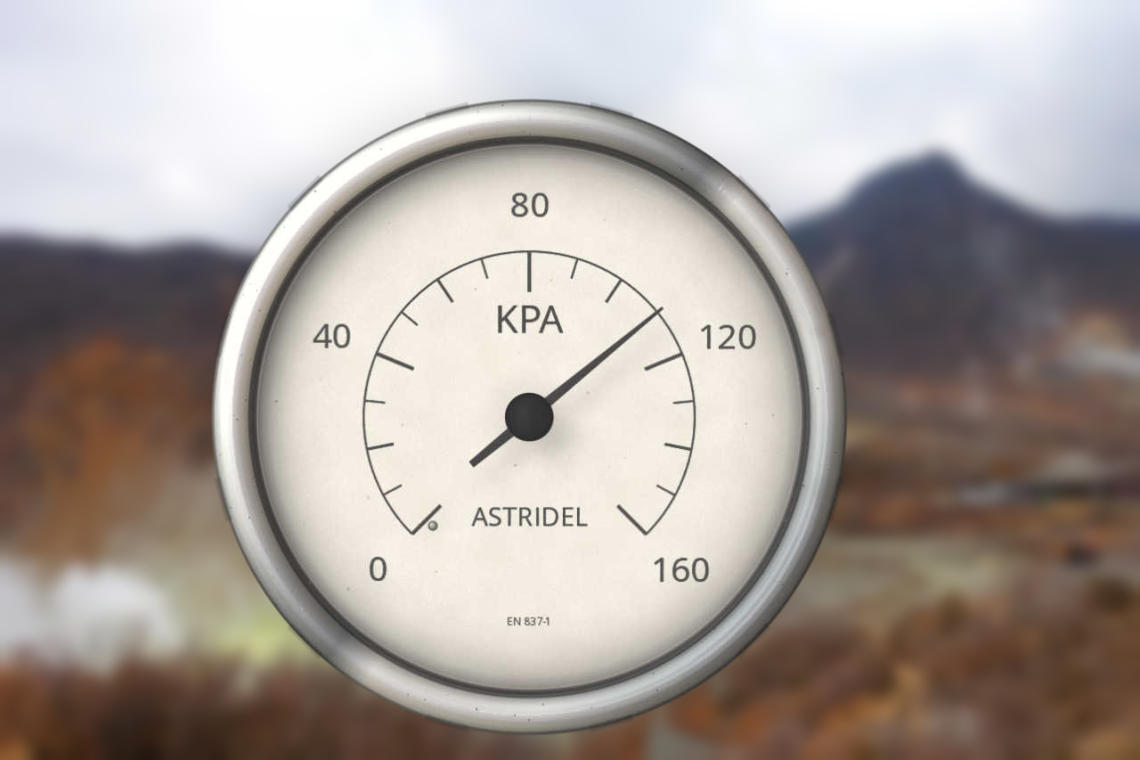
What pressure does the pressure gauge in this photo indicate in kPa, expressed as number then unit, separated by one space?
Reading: 110 kPa
